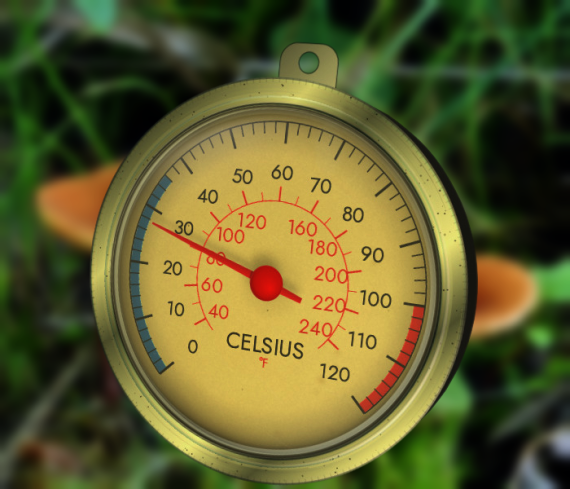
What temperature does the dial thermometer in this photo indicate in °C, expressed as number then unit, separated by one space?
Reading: 28 °C
